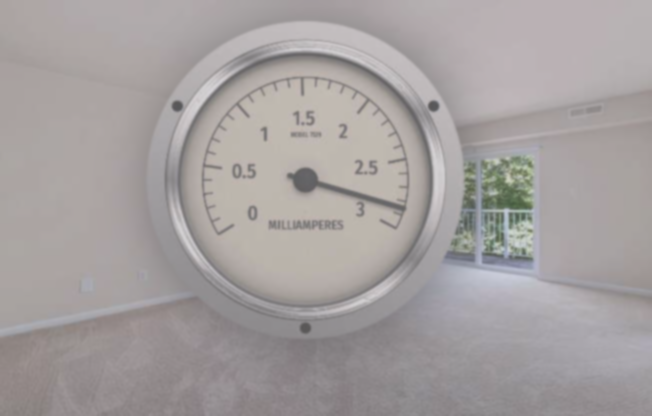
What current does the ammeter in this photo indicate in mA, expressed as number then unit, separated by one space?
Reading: 2.85 mA
